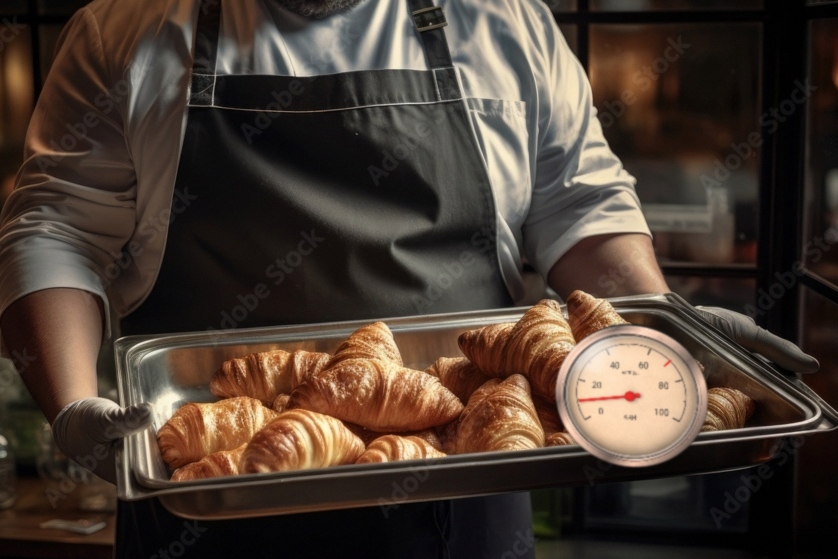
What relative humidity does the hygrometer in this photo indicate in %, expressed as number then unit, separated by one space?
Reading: 10 %
